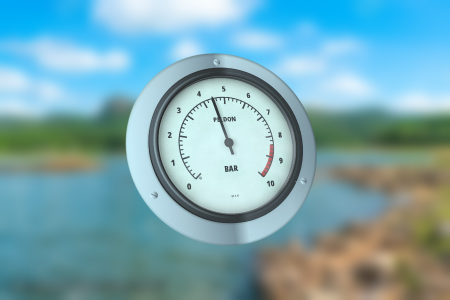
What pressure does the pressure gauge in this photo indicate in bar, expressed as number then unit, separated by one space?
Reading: 4.4 bar
